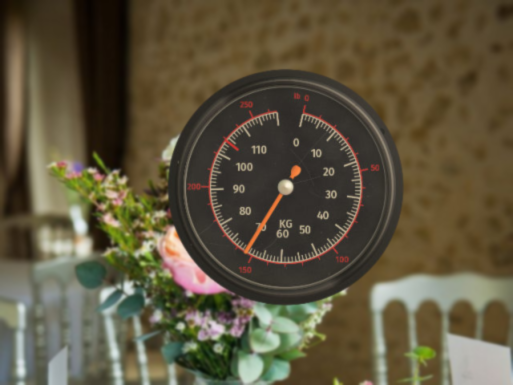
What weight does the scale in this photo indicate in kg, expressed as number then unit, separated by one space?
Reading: 70 kg
